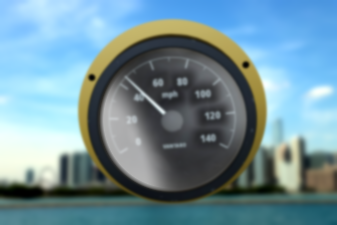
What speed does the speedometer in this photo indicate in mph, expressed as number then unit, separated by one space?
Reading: 45 mph
